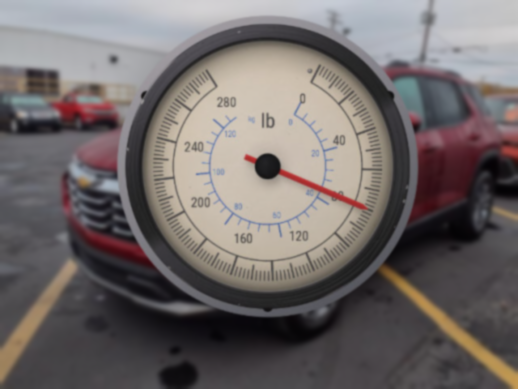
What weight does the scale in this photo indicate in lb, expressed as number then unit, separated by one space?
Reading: 80 lb
